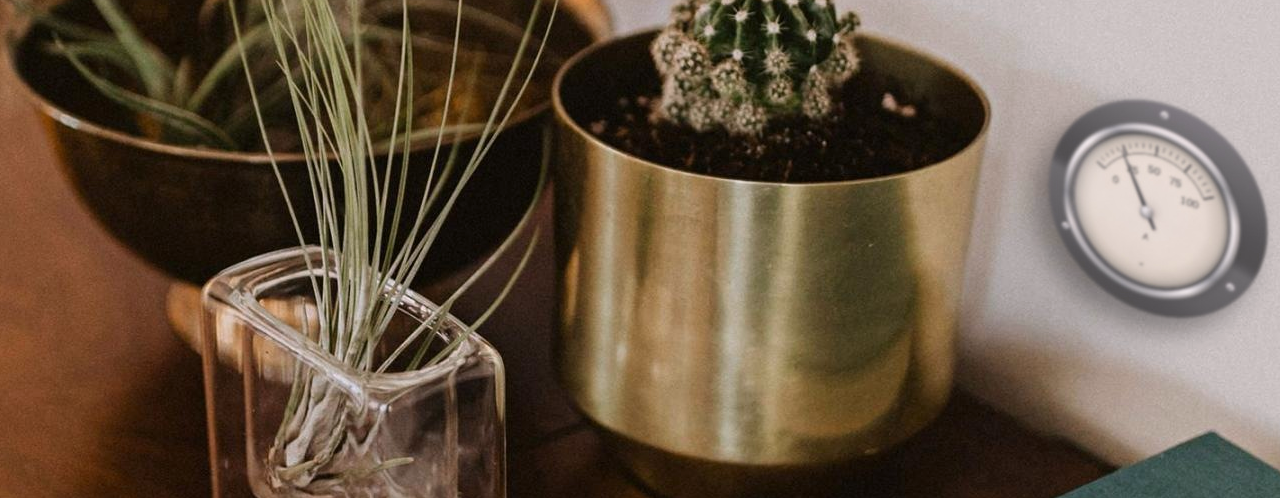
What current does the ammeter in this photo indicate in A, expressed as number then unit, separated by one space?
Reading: 25 A
